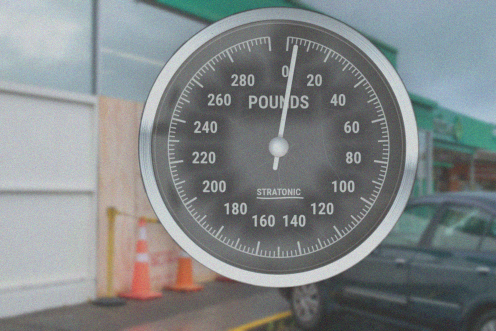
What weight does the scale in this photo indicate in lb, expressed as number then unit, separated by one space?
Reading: 4 lb
